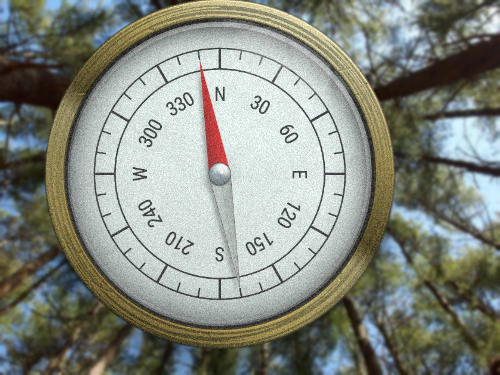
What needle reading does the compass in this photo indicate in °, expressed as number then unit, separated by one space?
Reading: 350 °
